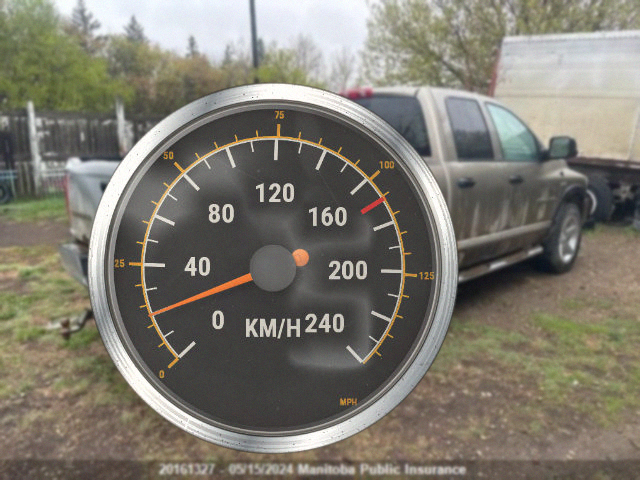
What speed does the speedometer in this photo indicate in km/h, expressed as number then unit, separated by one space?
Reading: 20 km/h
